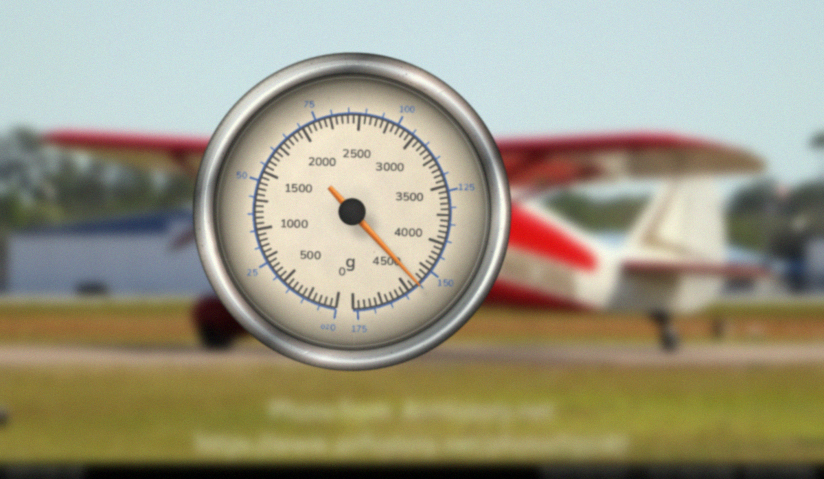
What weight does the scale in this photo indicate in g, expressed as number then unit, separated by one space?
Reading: 4400 g
